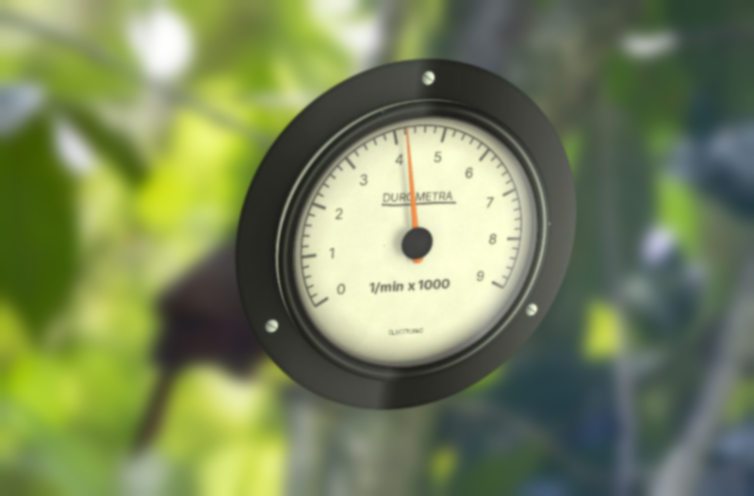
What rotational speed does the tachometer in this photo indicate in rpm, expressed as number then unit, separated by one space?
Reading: 4200 rpm
